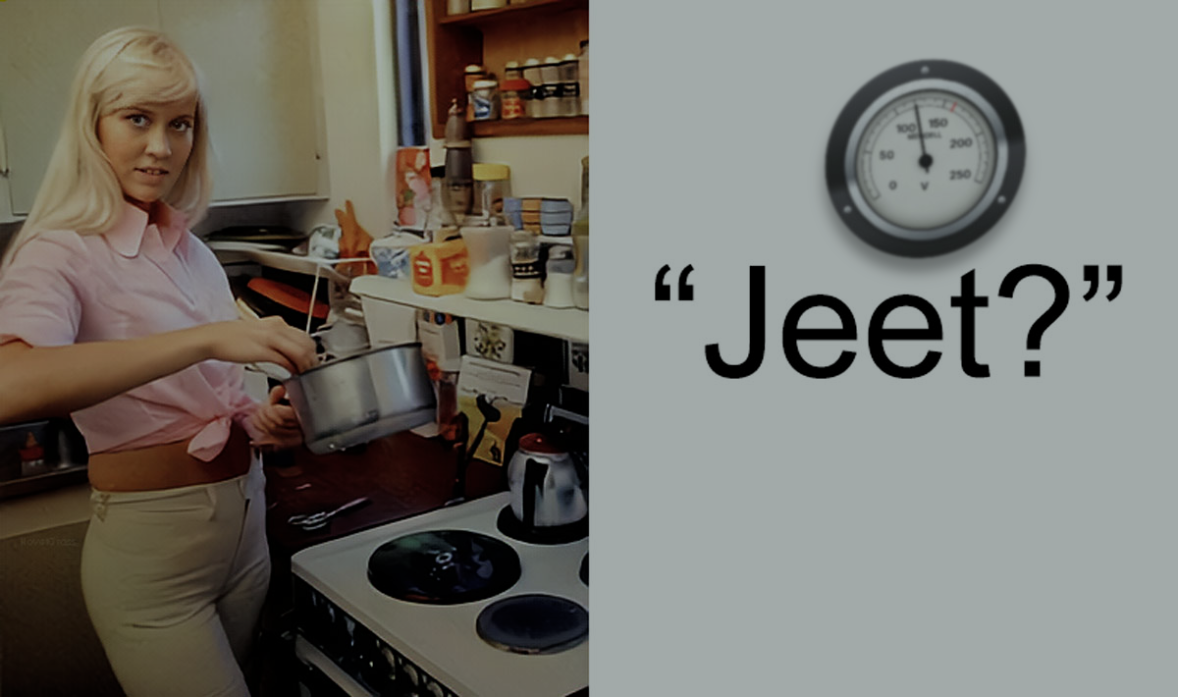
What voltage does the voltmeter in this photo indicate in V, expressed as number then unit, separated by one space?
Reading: 120 V
